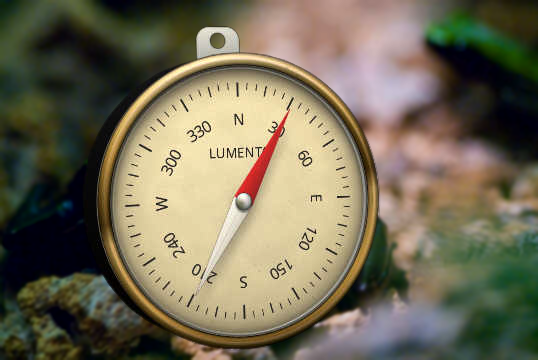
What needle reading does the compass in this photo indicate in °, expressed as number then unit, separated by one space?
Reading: 30 °
